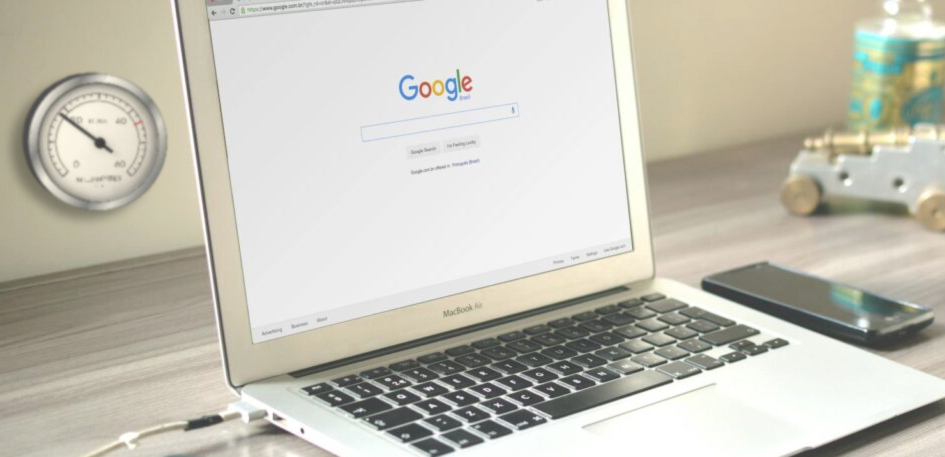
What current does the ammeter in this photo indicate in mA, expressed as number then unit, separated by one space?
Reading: 18 mA
